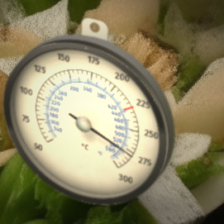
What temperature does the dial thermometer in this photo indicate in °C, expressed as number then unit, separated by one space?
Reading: 275 °C
